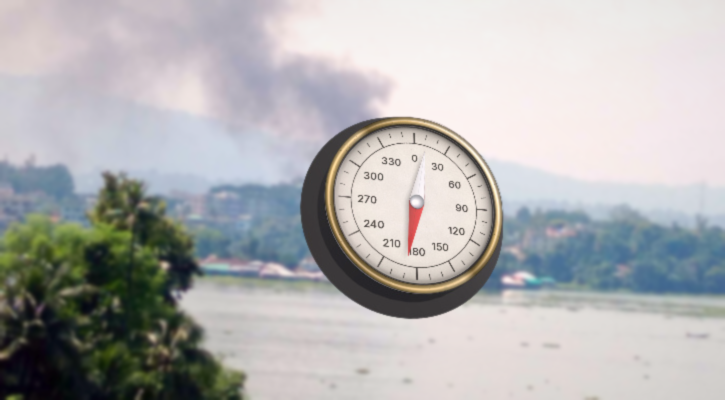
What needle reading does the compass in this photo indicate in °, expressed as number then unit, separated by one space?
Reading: 190 °
